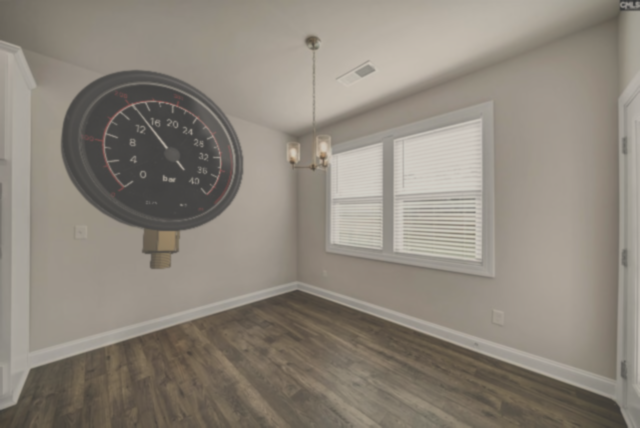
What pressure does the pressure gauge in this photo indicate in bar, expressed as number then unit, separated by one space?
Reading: 14 bar
